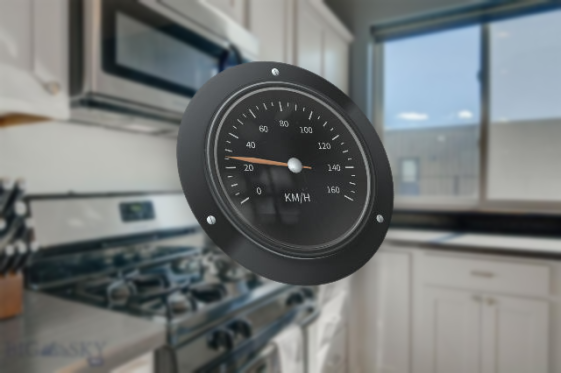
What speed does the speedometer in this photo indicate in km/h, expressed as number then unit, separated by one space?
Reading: 25 km/h
